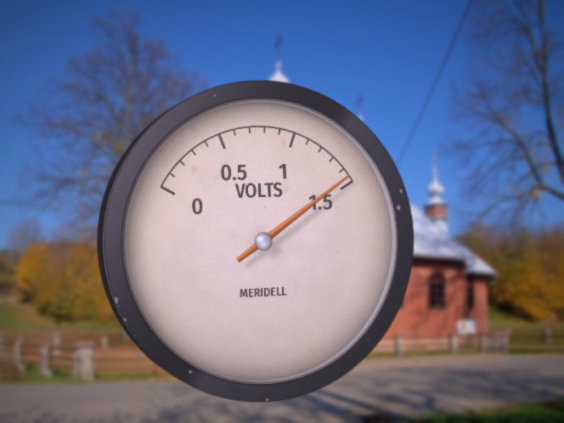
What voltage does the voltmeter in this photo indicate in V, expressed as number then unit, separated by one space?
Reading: 1.45 V
